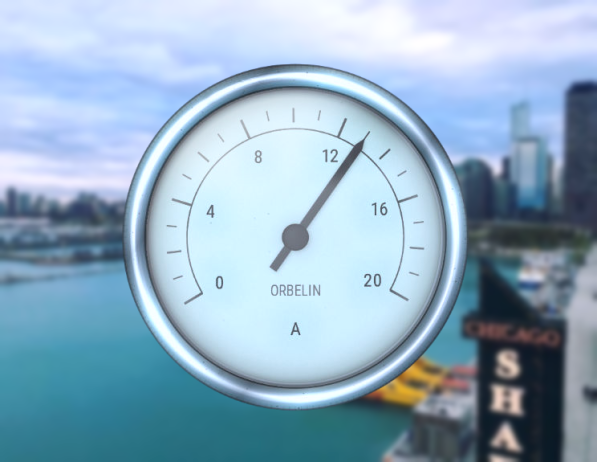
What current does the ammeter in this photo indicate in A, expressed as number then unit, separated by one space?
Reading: 13 A
